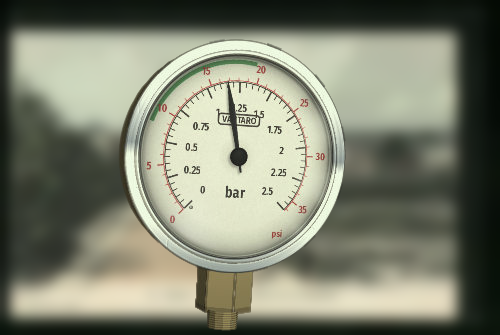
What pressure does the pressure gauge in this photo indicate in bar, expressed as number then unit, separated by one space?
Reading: 1.15 bar
